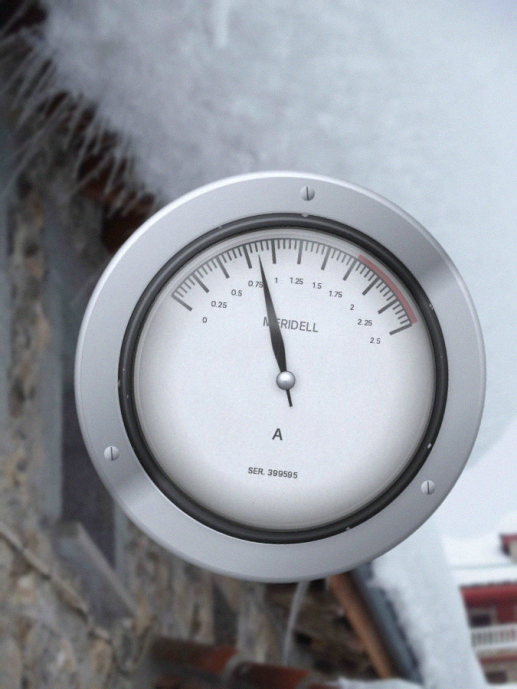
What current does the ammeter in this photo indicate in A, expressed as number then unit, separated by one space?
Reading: 0.85 A
